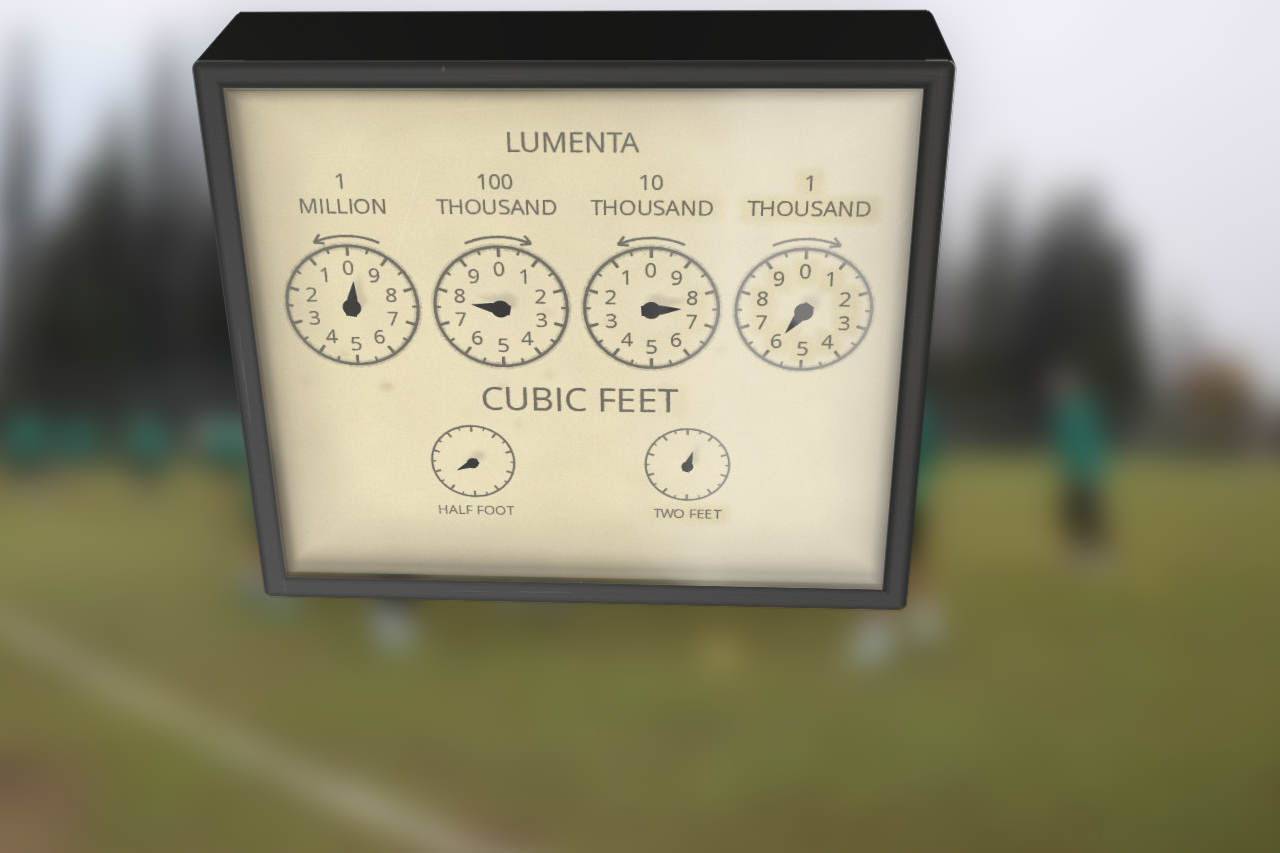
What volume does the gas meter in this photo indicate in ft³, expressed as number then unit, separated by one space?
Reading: 977600 ft³
